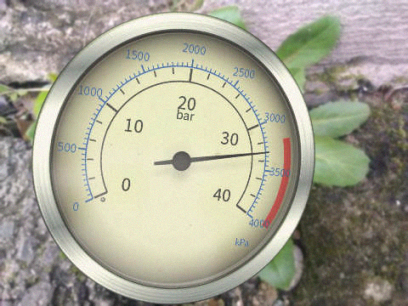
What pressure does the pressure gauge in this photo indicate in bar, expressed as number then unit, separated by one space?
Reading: 33 bar
